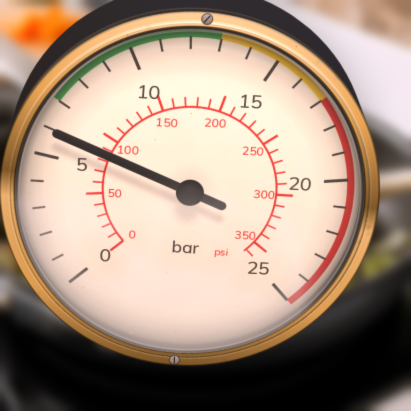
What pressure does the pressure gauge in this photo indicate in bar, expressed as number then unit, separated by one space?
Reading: 6 bar
